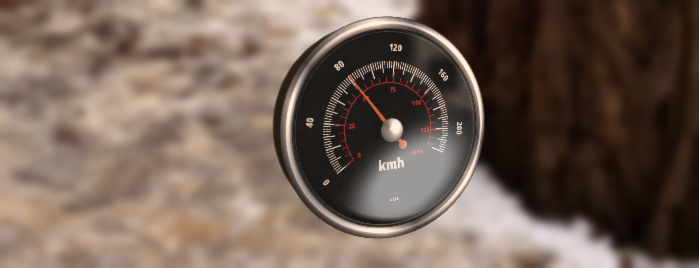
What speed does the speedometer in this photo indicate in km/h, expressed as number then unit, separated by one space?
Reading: 80 km/h
